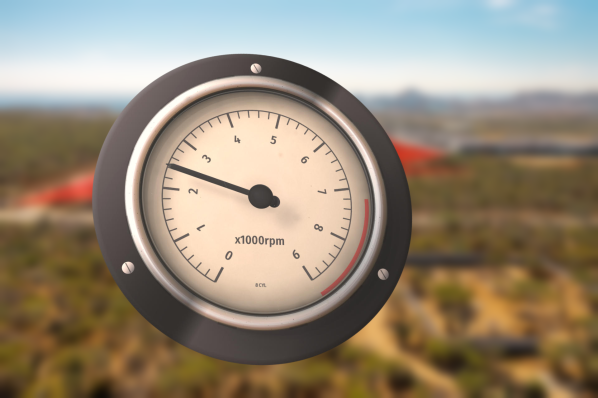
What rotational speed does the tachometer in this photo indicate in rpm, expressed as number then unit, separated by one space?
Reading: 2400 rpm
